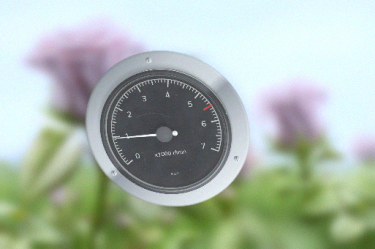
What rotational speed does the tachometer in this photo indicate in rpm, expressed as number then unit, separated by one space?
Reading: 1000 rpm
